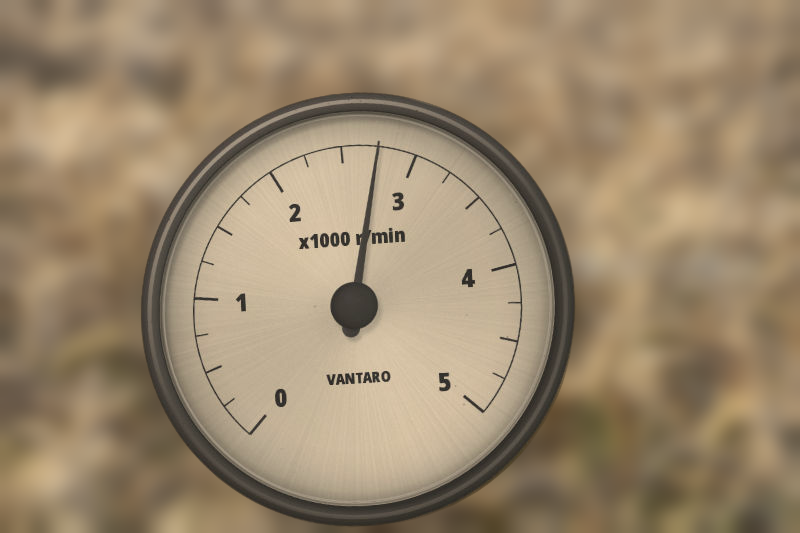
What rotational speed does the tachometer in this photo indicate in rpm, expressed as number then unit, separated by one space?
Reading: 2750 rpm
